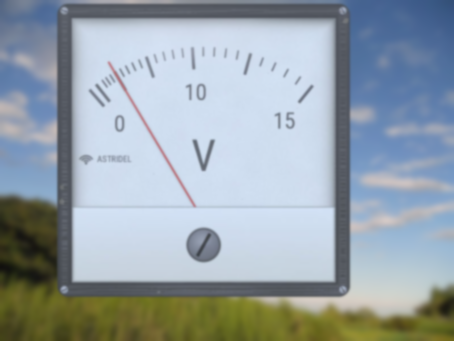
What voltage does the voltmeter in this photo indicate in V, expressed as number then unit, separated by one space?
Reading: 5 V
